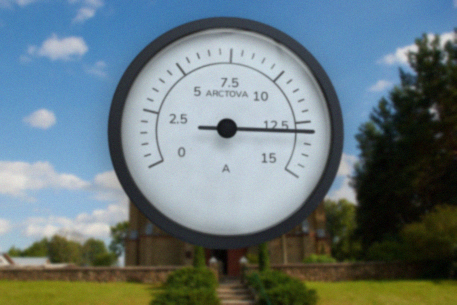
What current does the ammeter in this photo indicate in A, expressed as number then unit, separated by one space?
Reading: 13 A
